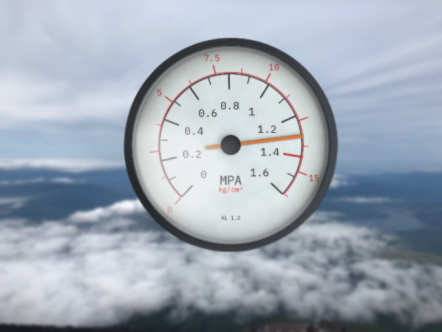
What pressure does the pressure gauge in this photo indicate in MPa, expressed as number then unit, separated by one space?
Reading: 1.3 MPa
